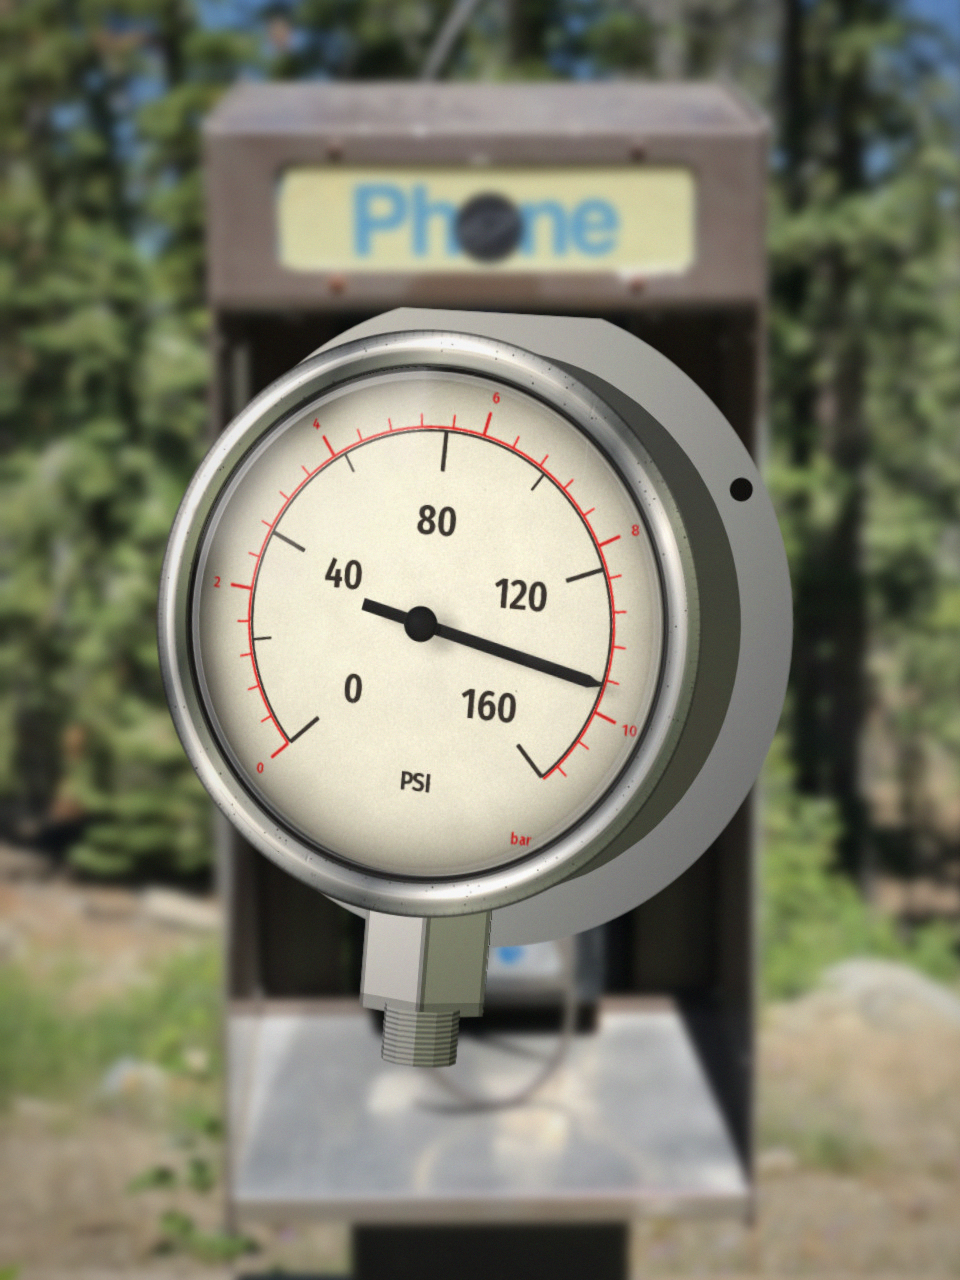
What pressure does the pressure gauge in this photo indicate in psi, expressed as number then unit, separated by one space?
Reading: 140 psi
